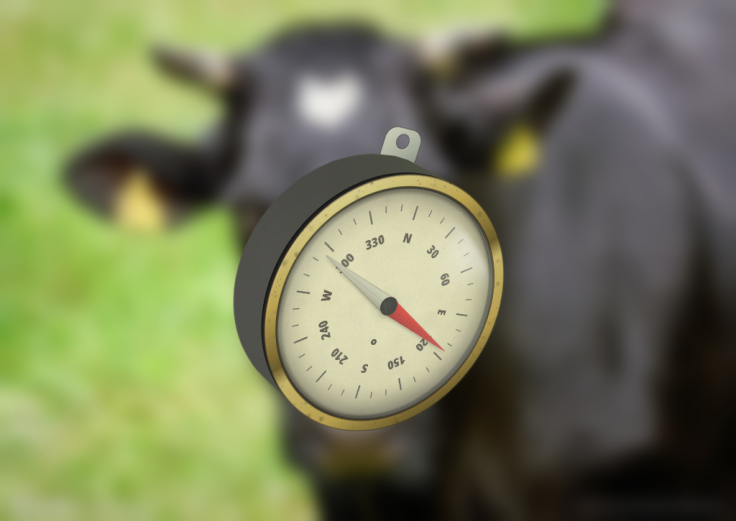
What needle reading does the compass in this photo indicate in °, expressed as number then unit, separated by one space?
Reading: 115 °
